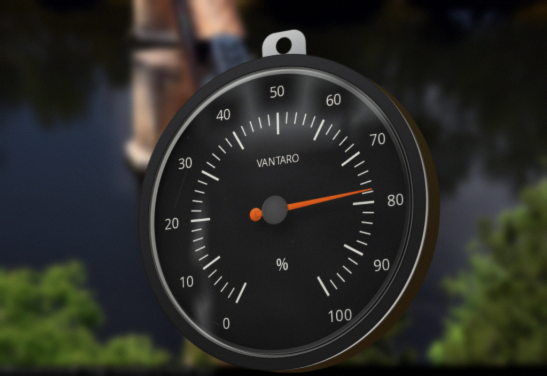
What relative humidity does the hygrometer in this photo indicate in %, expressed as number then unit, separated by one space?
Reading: 78 %
